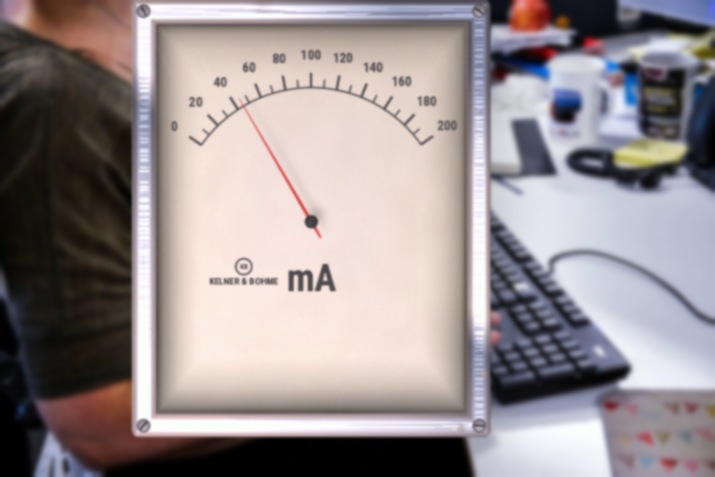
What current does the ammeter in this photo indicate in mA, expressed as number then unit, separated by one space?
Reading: 45 mA
